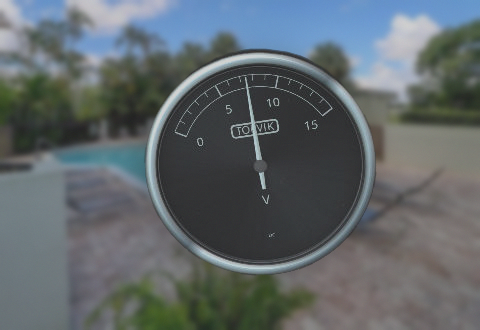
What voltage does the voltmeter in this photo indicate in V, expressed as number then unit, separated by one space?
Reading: 7.5 V
